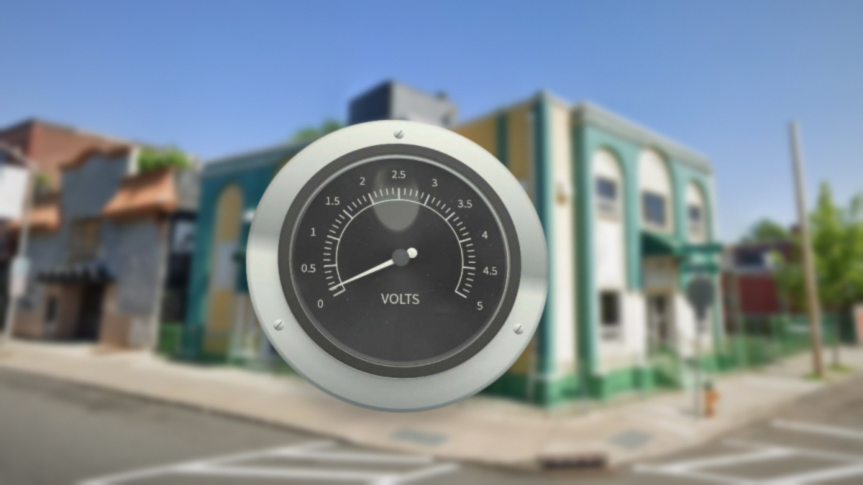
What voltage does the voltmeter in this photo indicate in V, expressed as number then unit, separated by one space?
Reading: 0.1 V
